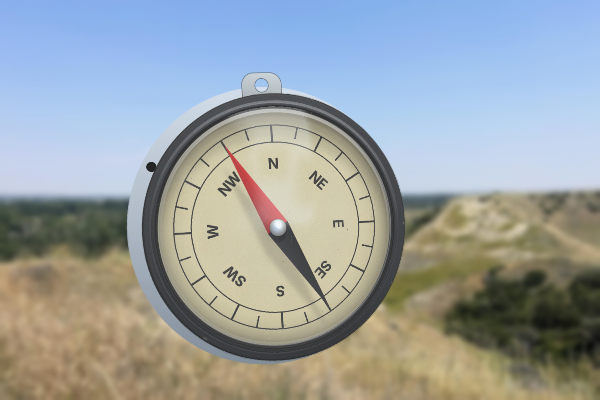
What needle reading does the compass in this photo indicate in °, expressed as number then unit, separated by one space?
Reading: 330 °
